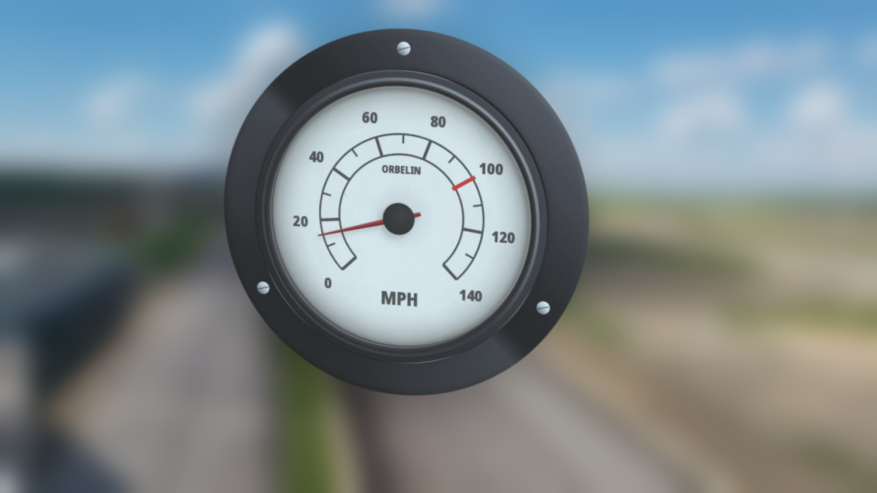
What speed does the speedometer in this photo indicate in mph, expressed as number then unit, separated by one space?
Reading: 15 mph
